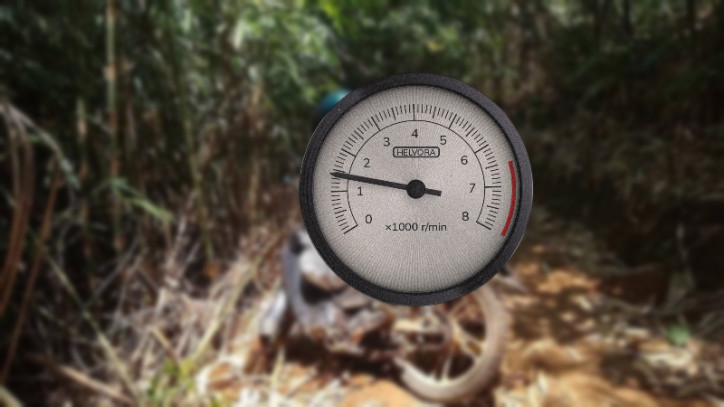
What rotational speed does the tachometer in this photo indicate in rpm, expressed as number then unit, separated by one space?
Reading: 1400 rpm
